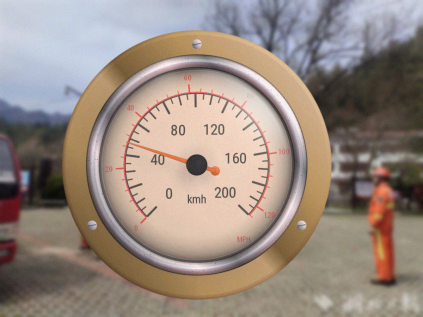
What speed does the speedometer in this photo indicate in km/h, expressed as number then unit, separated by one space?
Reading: 47.5 km/h
